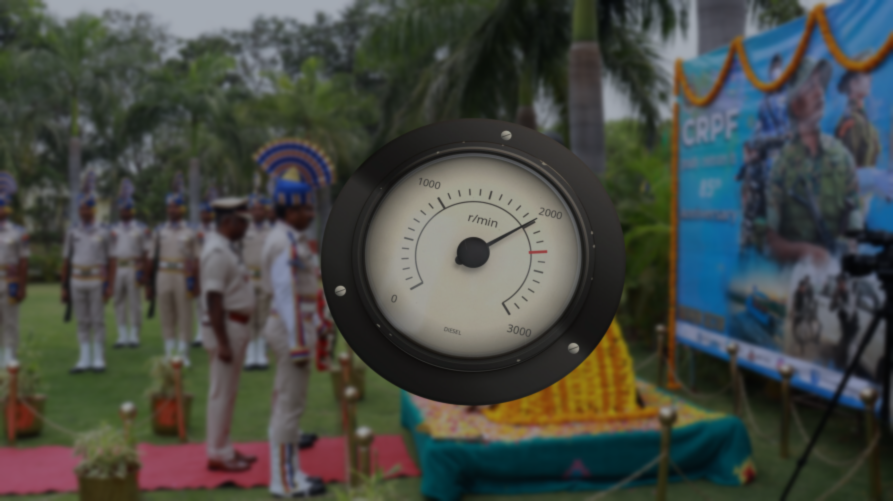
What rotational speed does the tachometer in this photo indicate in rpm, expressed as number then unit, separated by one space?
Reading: 2000 rpm
